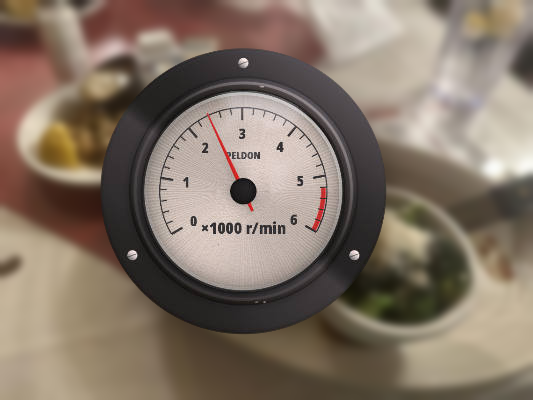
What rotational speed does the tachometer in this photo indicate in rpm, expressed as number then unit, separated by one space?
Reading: 2400 rpm
